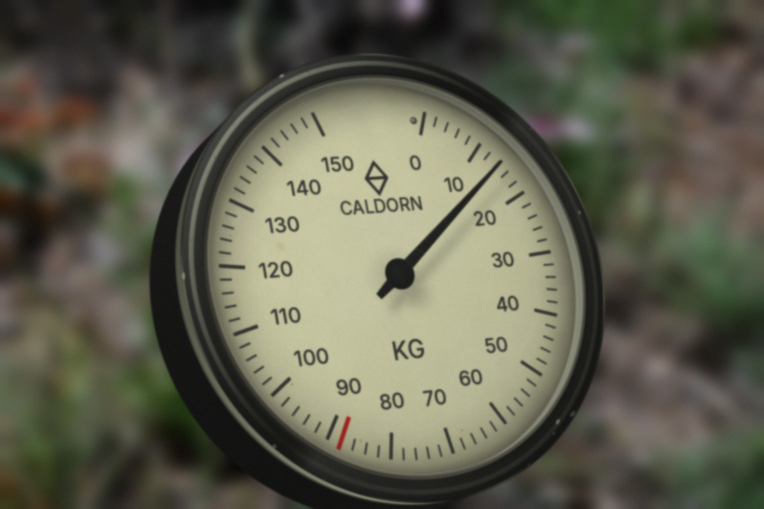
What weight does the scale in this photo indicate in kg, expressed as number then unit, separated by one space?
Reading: 14 kg
